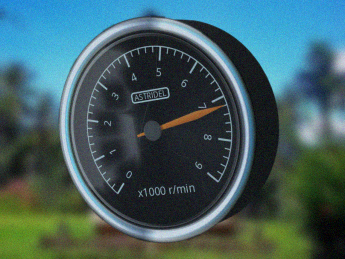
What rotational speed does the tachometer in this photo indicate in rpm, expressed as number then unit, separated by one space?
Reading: 7200 rpm
